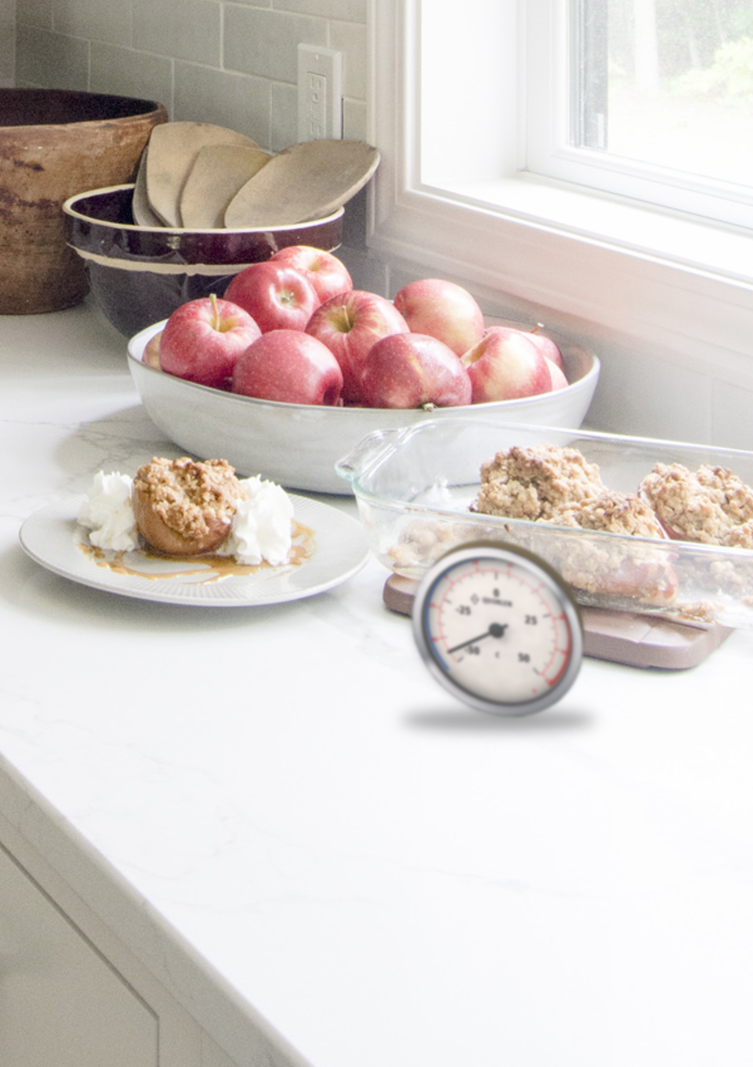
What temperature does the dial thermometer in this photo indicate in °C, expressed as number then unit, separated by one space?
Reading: -45 °C
